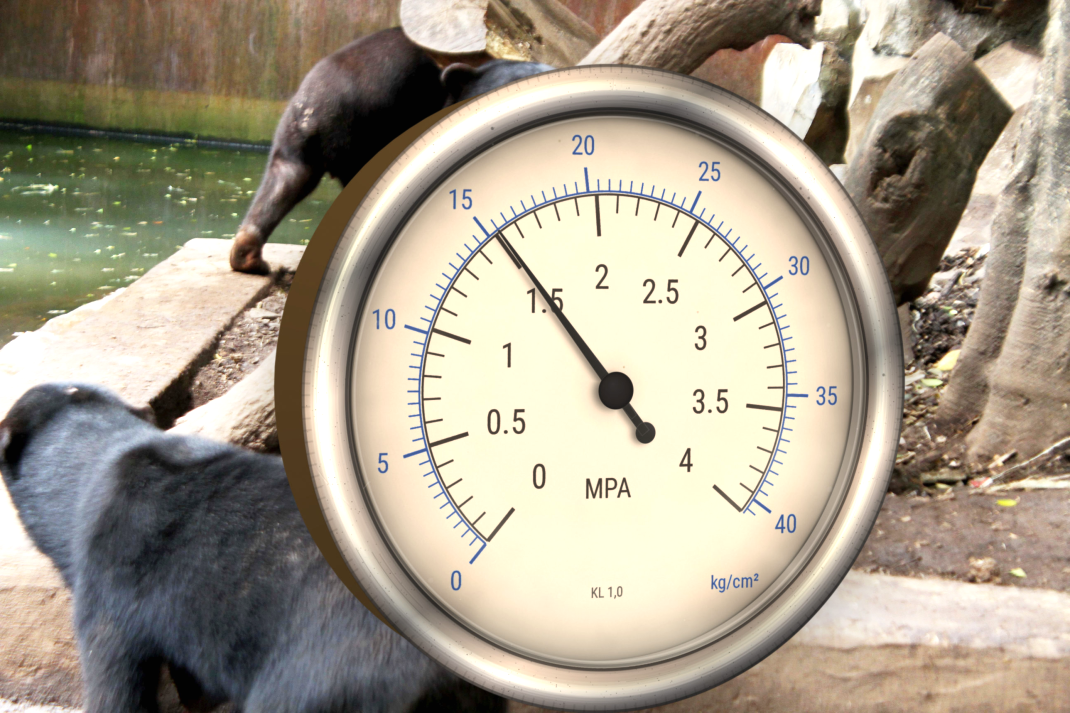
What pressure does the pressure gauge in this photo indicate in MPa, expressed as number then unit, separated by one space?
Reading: 1.5 MPa
